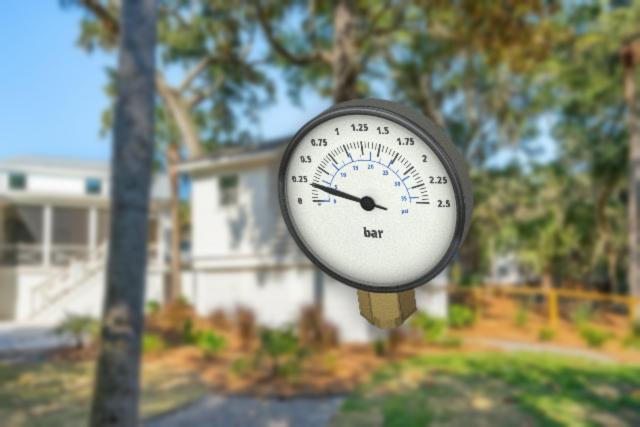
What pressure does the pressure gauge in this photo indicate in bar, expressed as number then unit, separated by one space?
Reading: 0.25 bar
